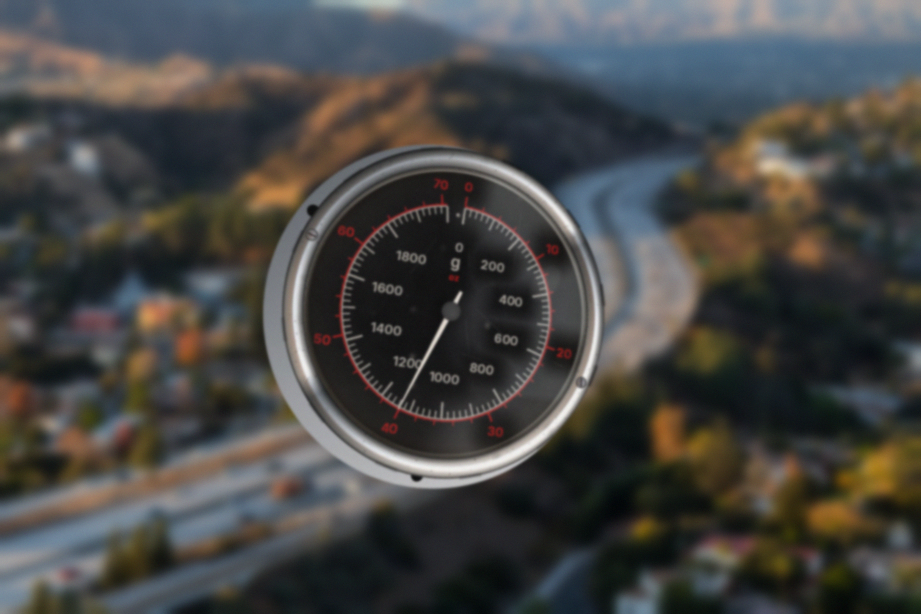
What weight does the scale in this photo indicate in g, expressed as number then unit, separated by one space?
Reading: 1140 g
